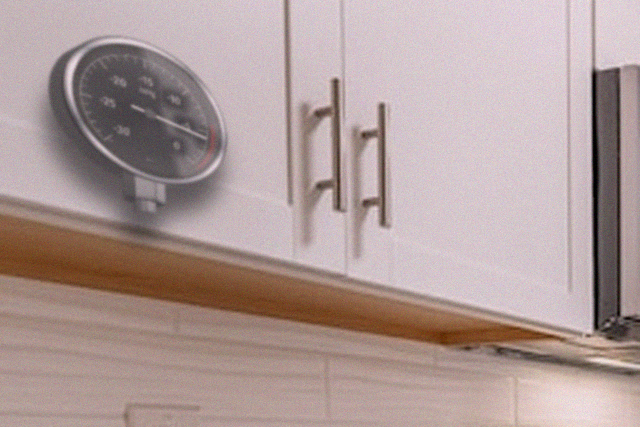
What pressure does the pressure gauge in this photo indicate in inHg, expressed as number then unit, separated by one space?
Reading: -4 inHg
